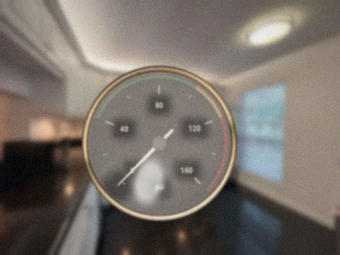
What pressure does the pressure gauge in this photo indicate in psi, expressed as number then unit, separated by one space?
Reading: 0 psi
